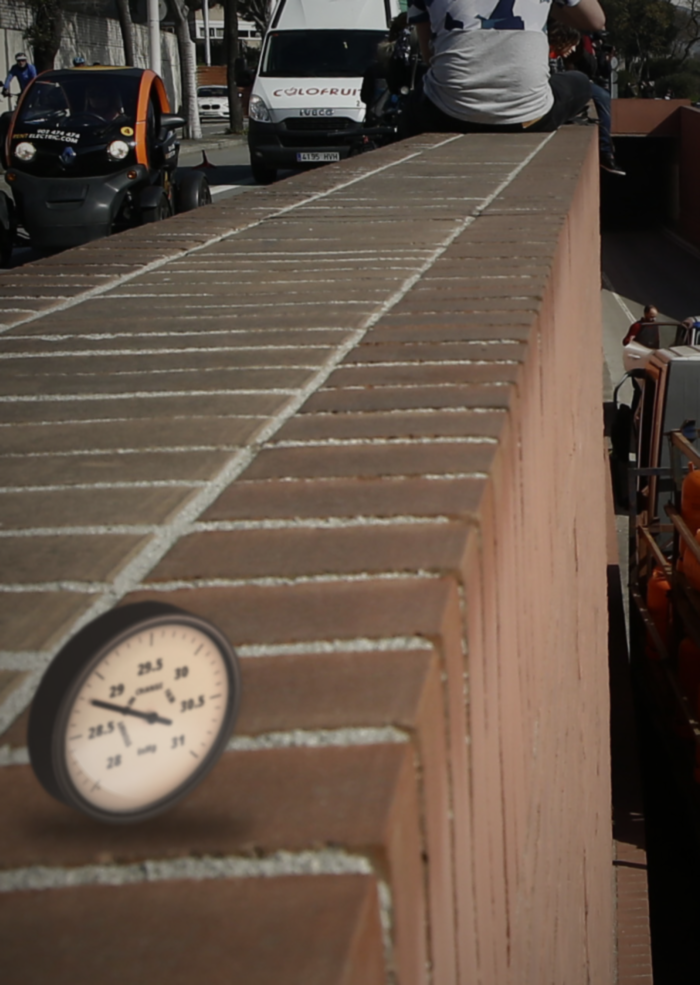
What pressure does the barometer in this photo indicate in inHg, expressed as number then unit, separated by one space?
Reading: 28.8 inHg
